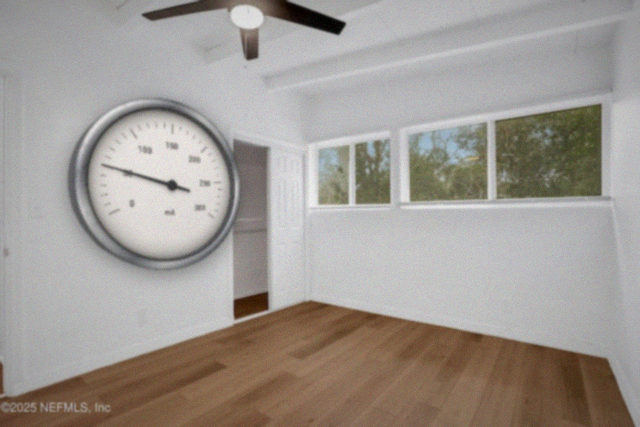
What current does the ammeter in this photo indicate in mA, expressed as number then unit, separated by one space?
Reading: 50 mA
